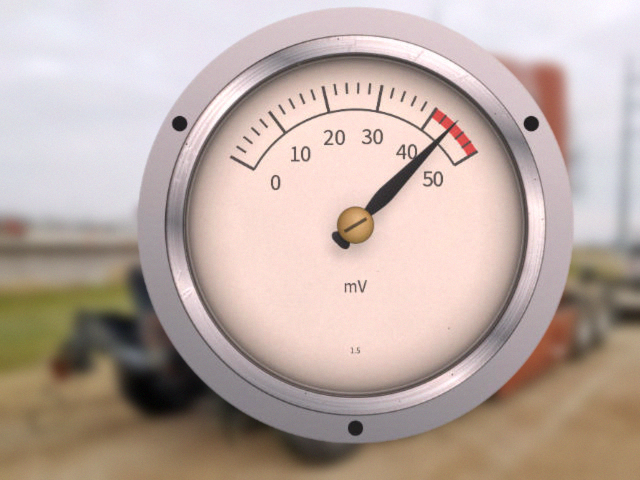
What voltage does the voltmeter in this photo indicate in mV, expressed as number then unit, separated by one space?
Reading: 44 mV
